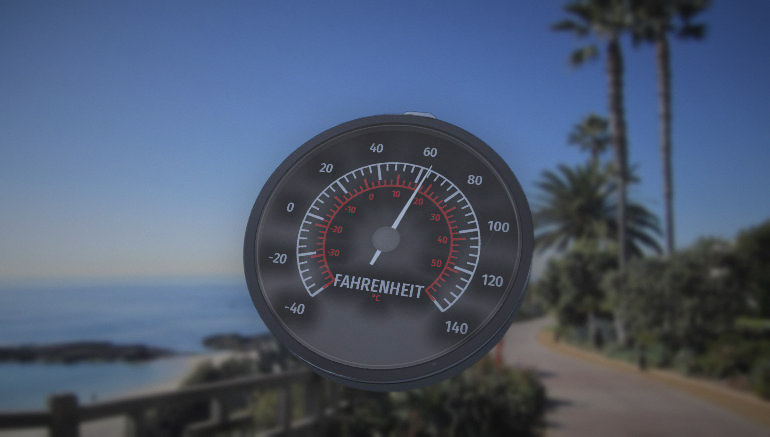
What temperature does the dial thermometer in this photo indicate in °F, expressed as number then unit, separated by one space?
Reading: 64 °F
